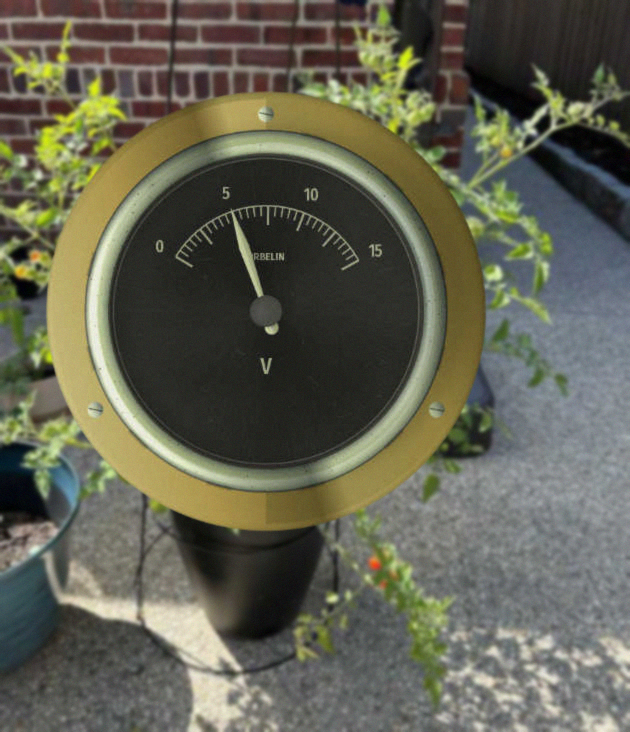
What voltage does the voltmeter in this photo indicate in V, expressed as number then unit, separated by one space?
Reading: 5 V
